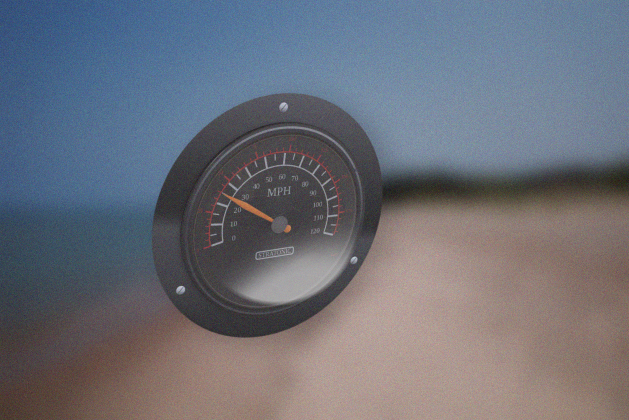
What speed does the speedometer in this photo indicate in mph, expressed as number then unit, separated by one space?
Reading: 25 mph
